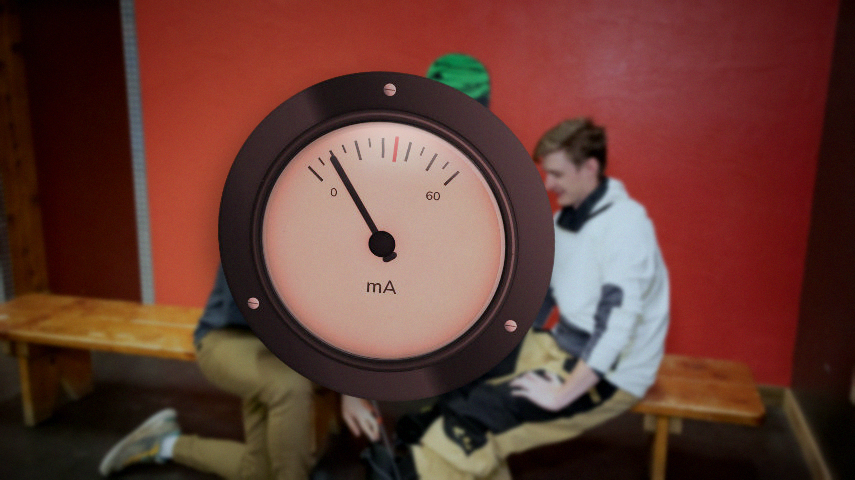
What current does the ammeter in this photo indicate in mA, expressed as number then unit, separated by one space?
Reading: 10 mA
